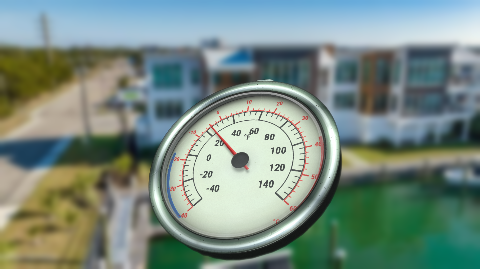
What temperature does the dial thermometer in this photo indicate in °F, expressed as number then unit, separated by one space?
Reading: 24 °F
